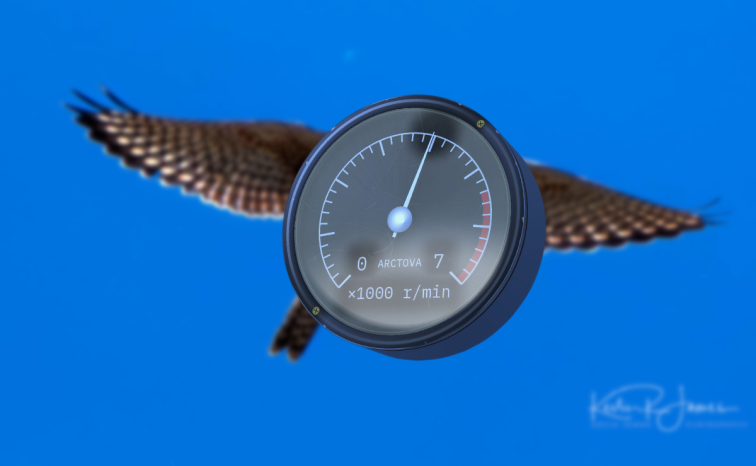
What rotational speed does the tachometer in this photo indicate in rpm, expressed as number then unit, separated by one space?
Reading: 4000 rpm
